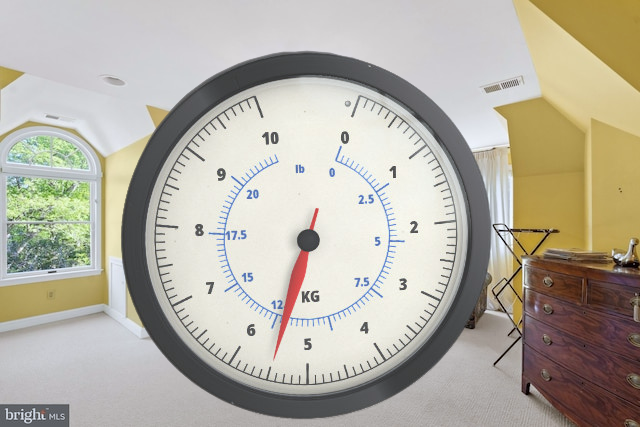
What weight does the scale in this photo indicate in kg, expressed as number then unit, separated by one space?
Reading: 5.5 kg
